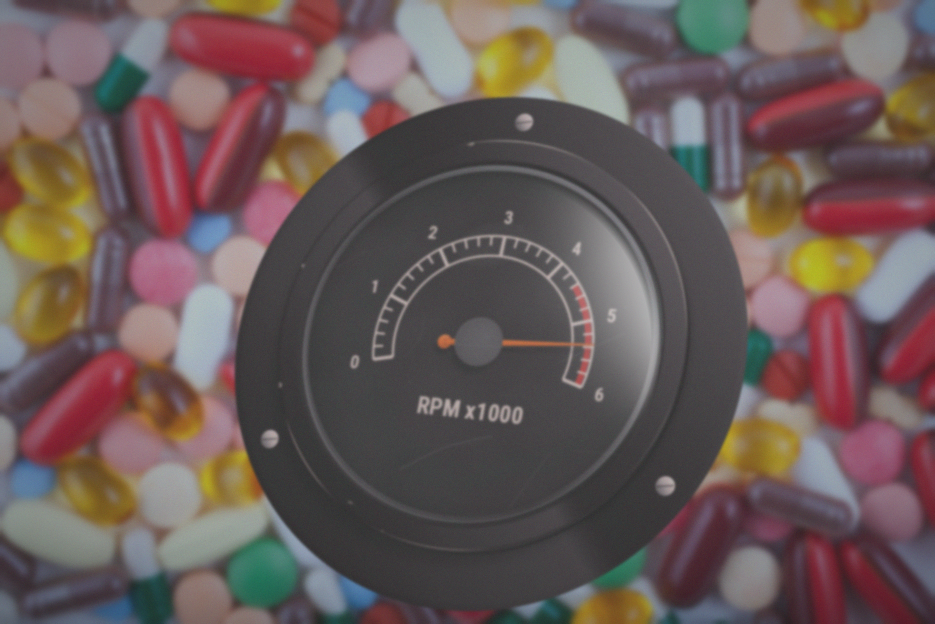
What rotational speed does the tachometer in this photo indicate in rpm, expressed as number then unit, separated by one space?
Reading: 5400 rpm
